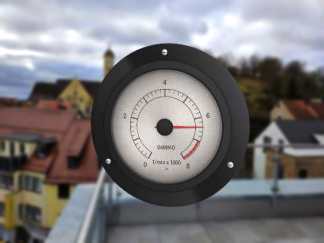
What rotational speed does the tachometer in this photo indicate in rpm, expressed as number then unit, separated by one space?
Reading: 6400 rpm
